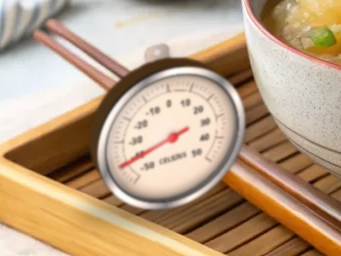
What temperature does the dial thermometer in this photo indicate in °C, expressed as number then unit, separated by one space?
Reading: -40 °C
